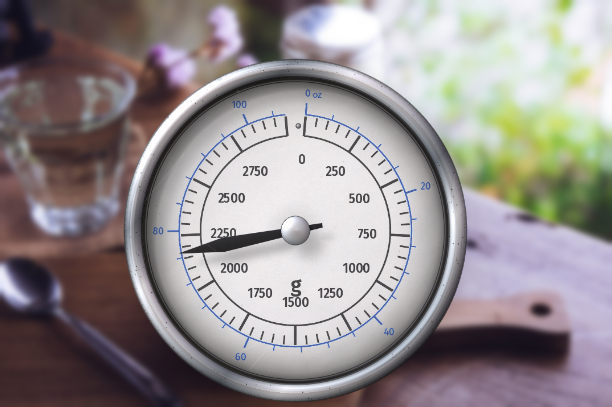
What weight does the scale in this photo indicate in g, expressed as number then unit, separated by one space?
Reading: 2175 g
